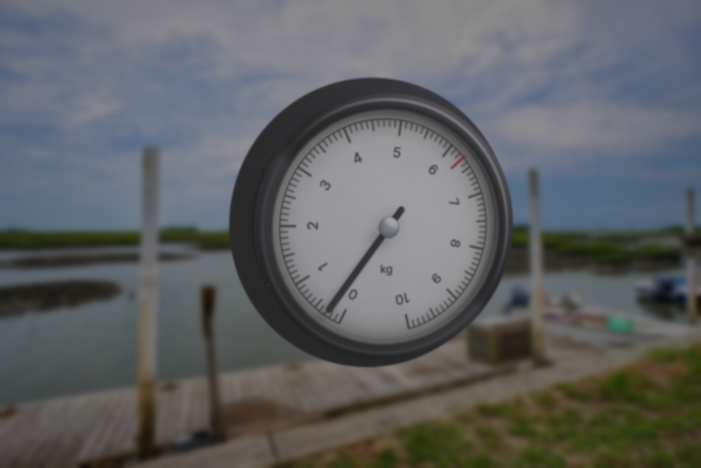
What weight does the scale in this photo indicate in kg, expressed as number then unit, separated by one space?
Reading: 0.3 kg
